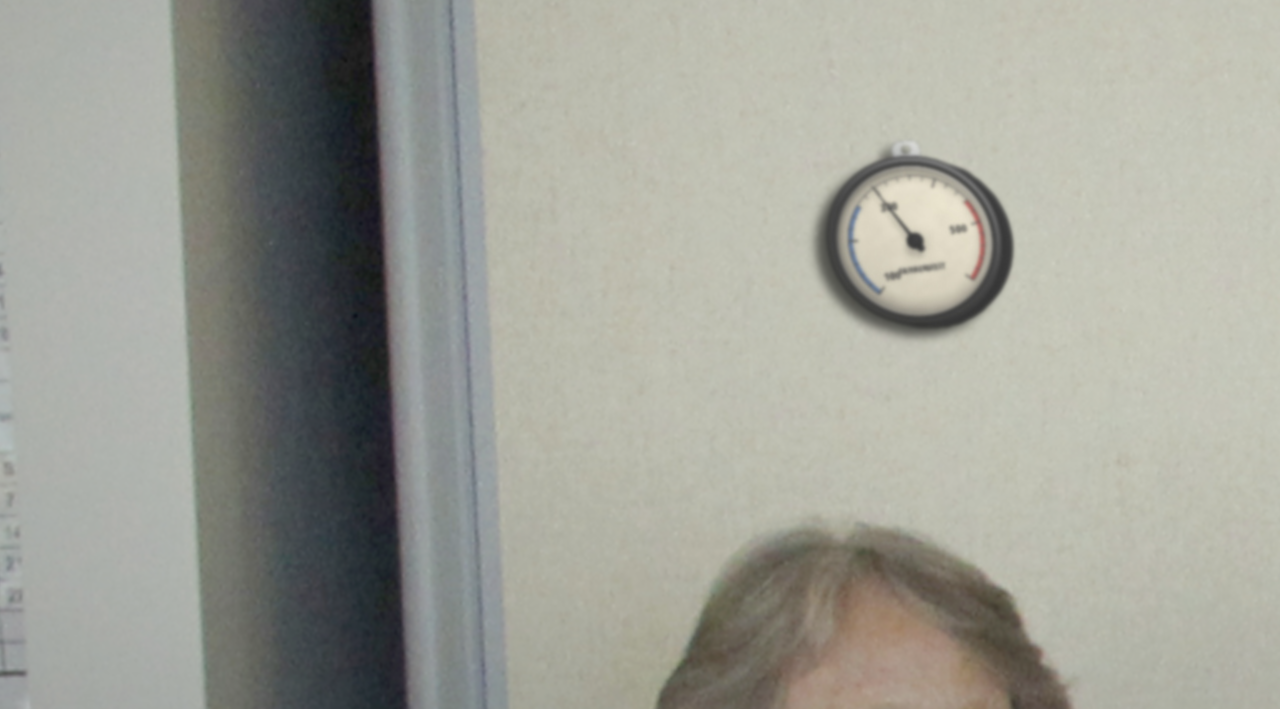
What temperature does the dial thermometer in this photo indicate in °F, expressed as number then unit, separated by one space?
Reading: 300 °F
